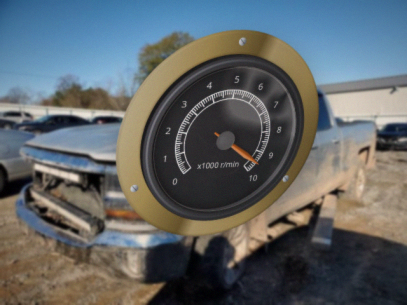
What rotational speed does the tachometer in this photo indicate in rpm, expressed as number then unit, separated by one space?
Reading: 9500 rpm
